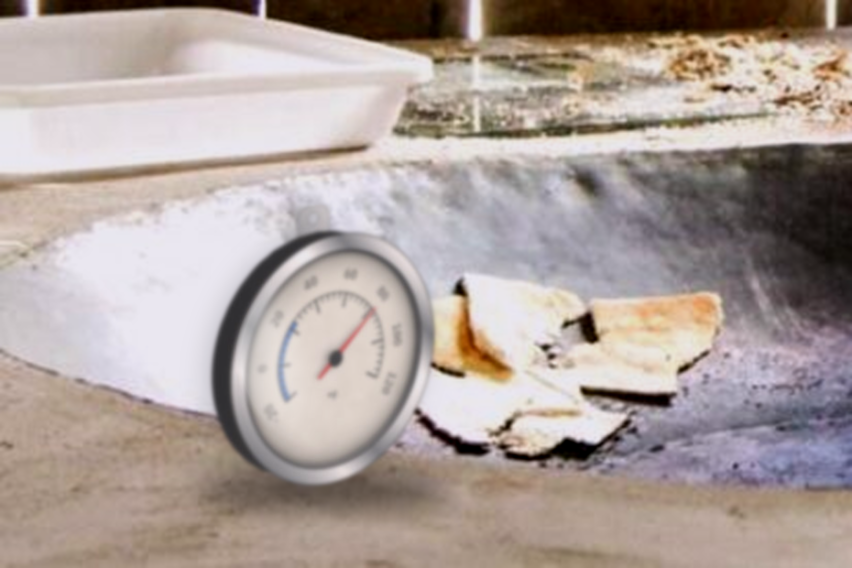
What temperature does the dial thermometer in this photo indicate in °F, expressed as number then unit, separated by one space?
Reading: 80 °F
